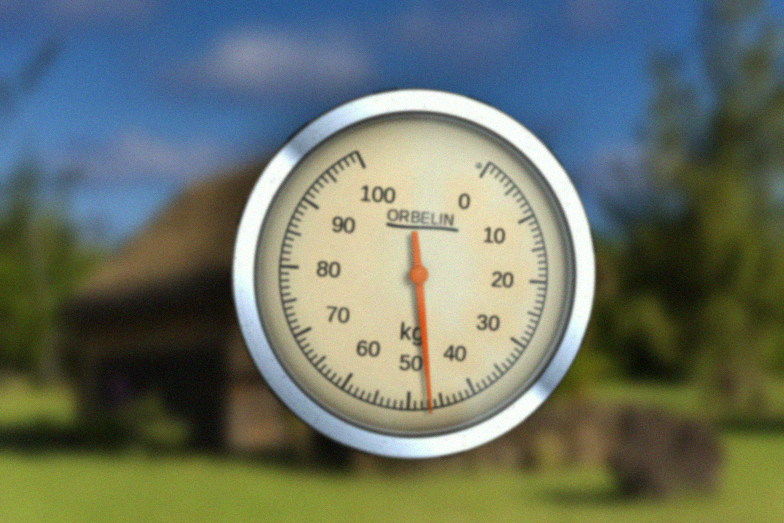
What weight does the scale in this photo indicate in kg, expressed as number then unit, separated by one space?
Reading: 47 kg
